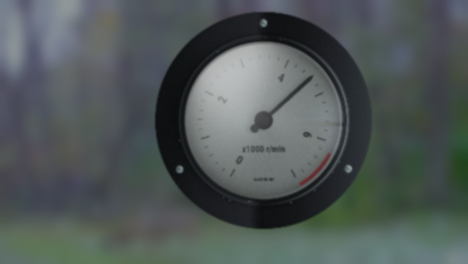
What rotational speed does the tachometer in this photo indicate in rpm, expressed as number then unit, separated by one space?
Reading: 4600 rpm
